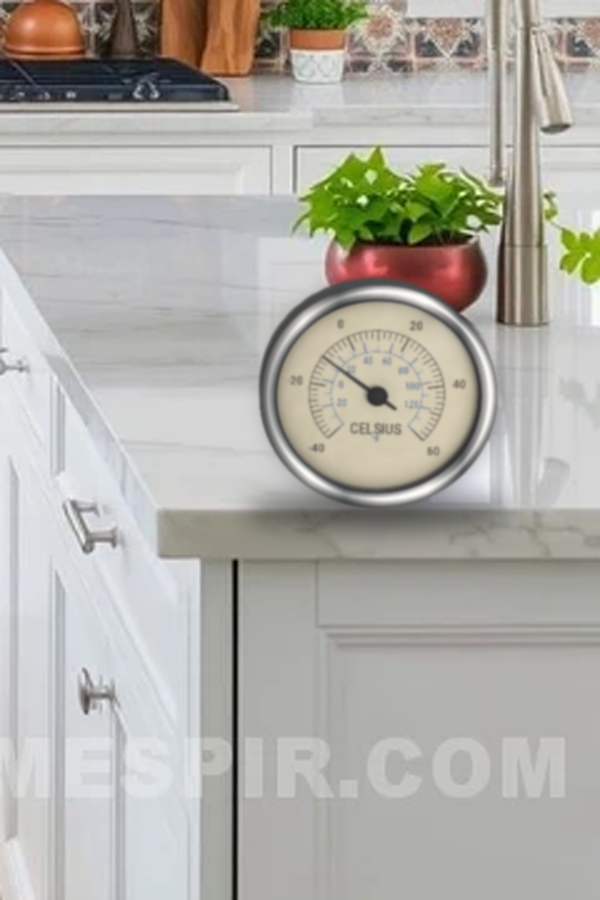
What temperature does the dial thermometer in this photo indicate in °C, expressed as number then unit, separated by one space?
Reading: -10 °C
